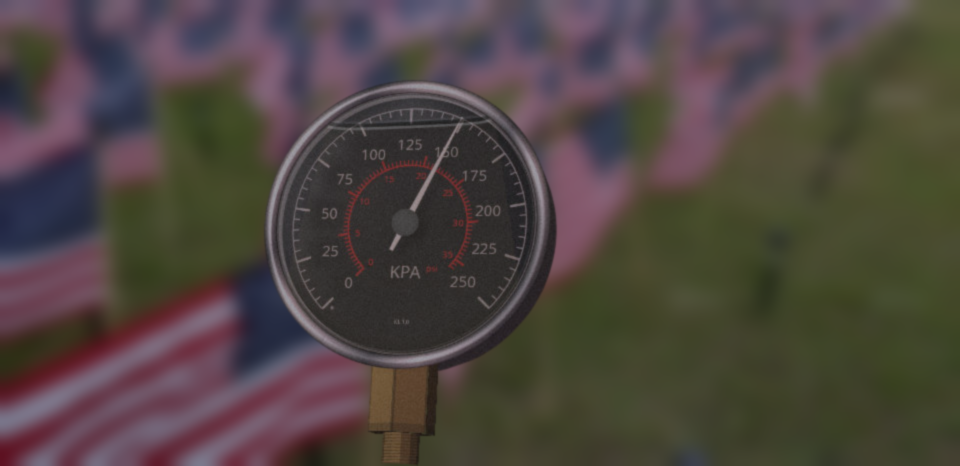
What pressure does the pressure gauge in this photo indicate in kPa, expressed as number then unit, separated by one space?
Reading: 150 kPa
